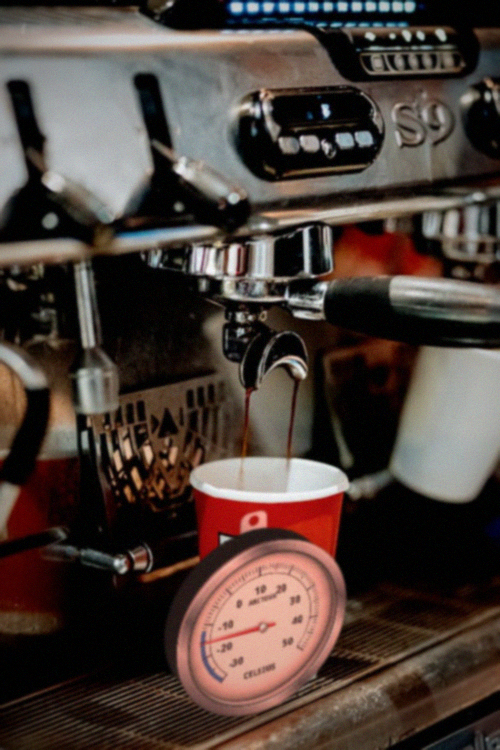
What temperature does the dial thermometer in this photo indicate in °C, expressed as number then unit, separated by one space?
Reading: -15 °C
